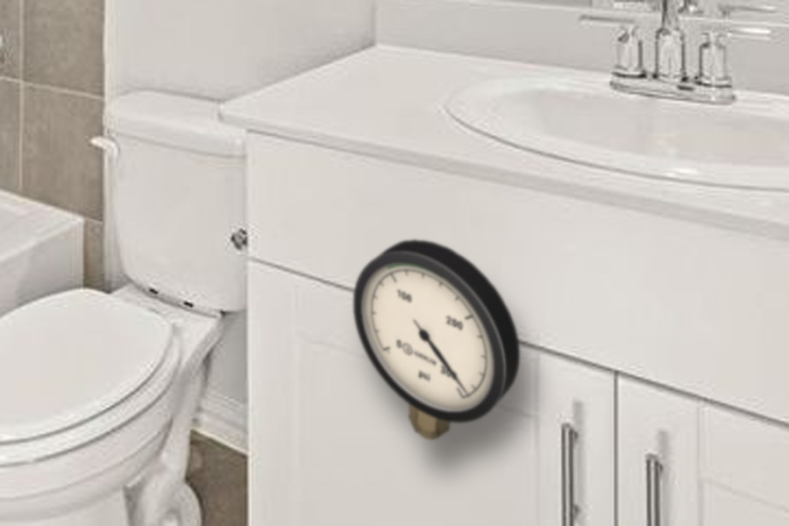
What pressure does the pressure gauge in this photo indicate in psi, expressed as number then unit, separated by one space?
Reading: 290 psi
